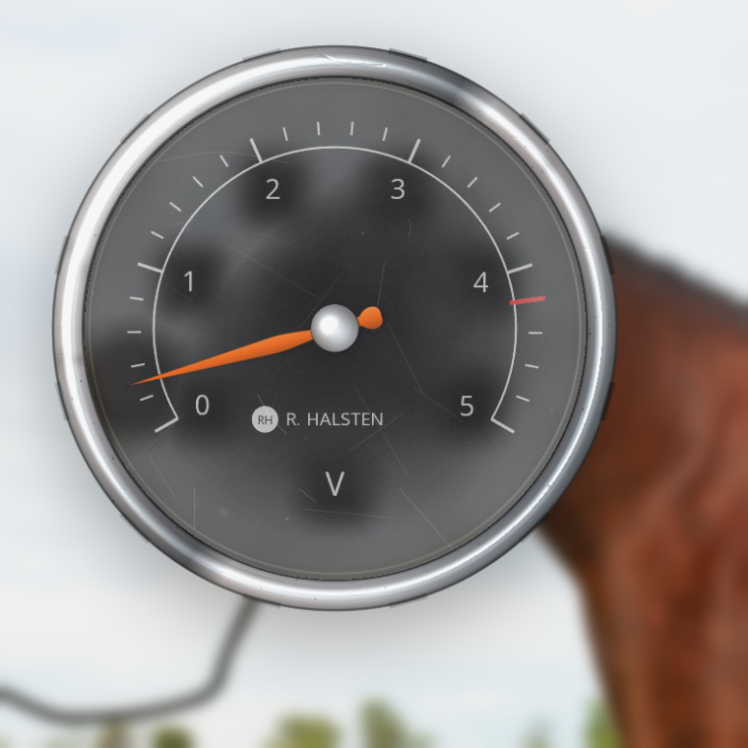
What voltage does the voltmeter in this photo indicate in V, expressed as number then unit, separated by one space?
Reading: 0.3 V
